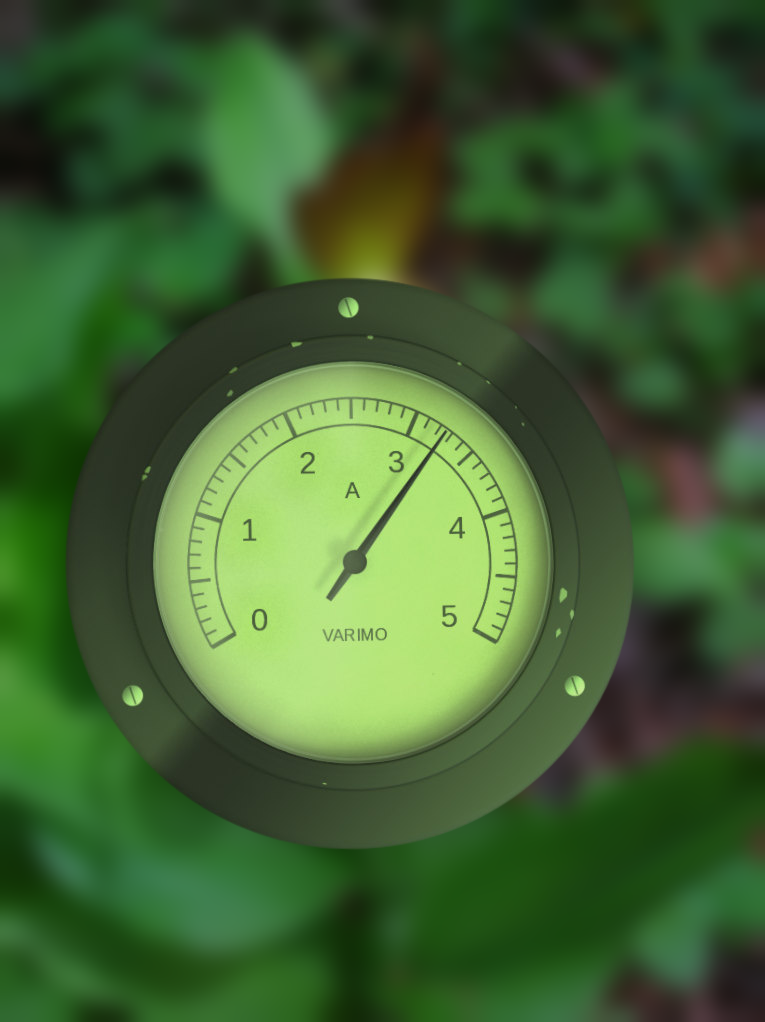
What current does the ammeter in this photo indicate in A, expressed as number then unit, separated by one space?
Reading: 3.25 A
